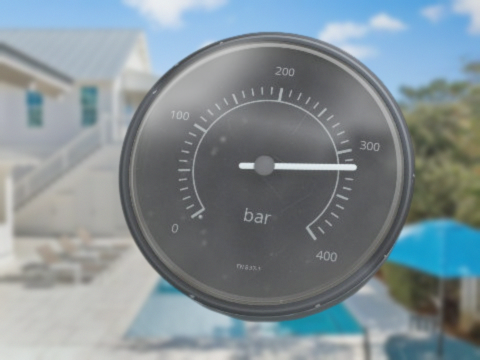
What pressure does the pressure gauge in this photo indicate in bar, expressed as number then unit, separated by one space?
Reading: 320 bar
